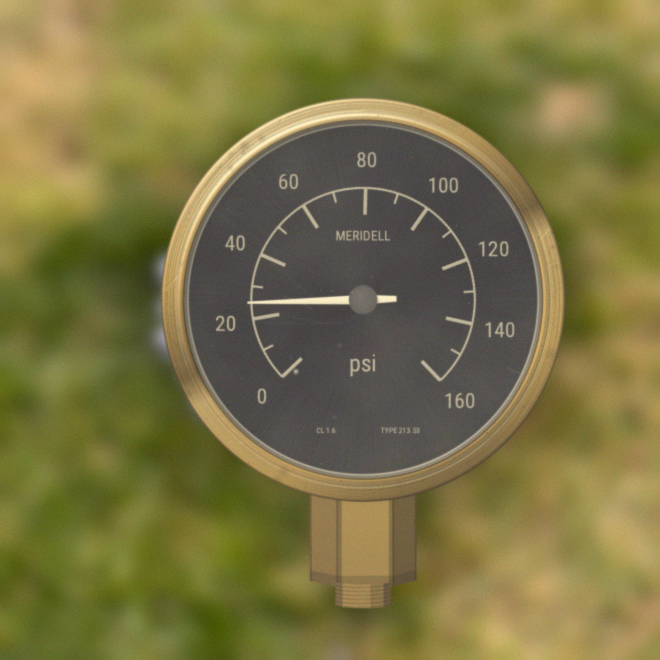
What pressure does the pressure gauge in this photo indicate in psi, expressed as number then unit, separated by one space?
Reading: 25 psi
